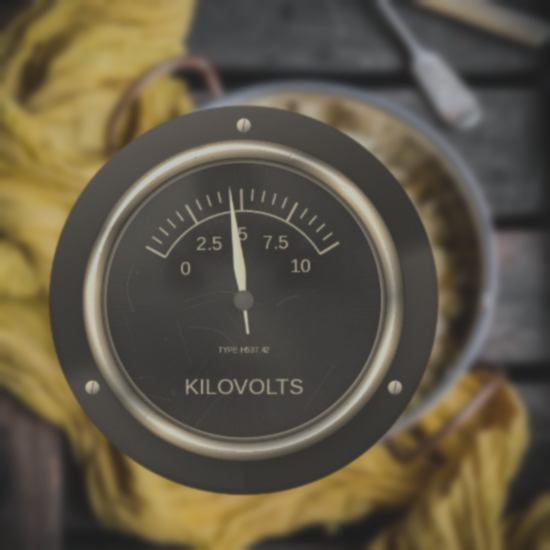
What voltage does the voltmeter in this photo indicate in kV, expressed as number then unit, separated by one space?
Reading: 4.5 kV
